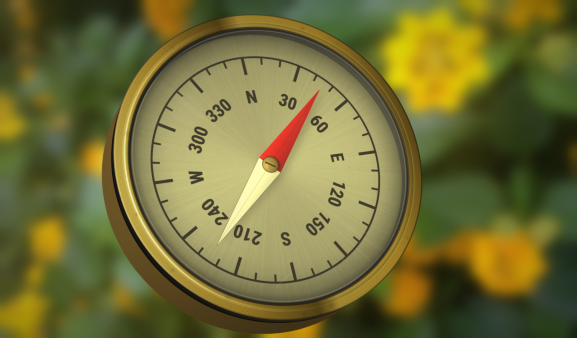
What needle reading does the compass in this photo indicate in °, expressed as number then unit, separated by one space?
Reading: 45 °
